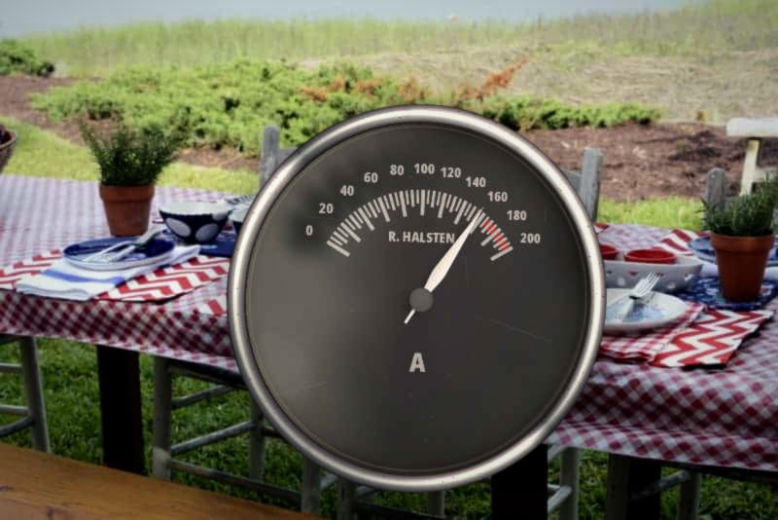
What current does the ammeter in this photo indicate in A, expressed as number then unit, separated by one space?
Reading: 155 A
